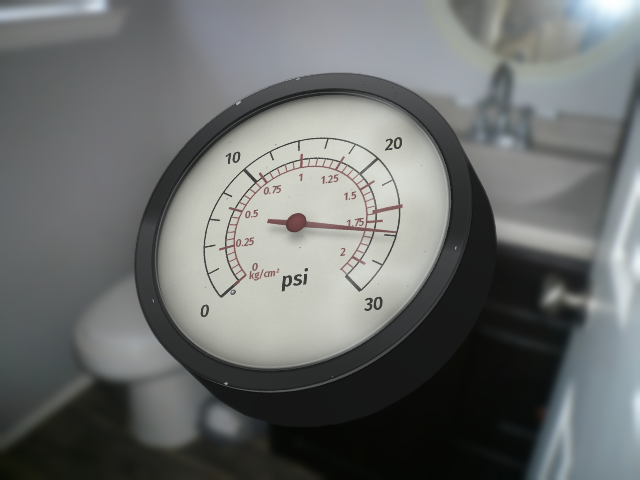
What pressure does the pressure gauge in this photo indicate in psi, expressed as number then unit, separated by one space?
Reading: 26 psi
